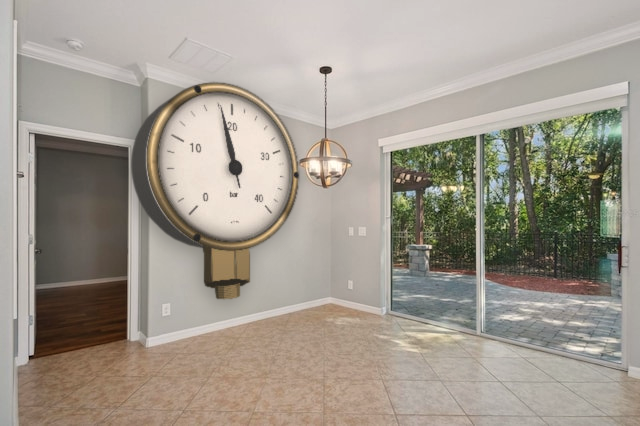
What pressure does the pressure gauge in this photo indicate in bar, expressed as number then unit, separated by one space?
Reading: 18 bar
